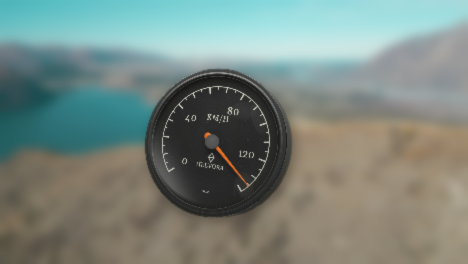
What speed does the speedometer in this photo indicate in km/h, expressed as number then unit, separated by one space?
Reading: 135 km/h
